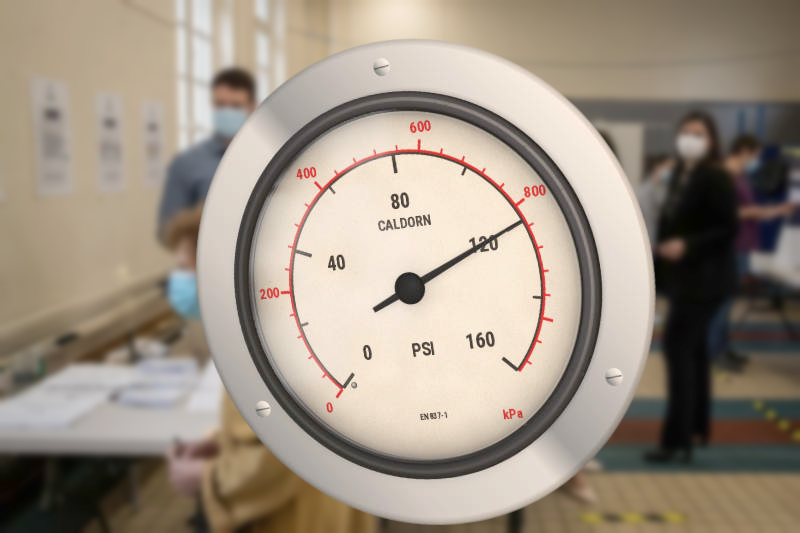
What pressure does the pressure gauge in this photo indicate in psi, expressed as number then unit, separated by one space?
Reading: 120 psi
